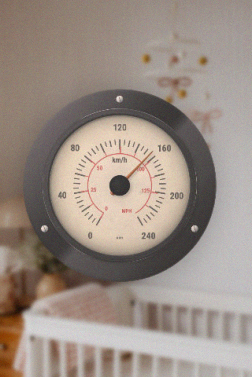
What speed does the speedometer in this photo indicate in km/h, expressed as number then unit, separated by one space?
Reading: 155 km/h
